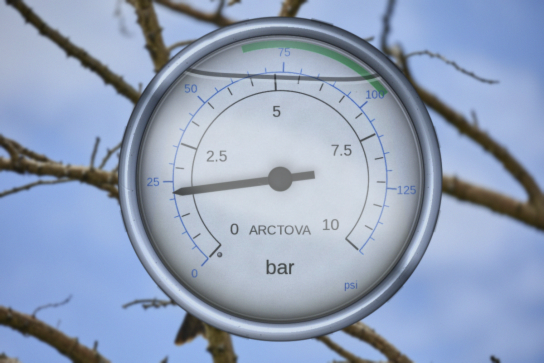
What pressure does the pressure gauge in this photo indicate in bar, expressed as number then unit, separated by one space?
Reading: 1.5 bar
